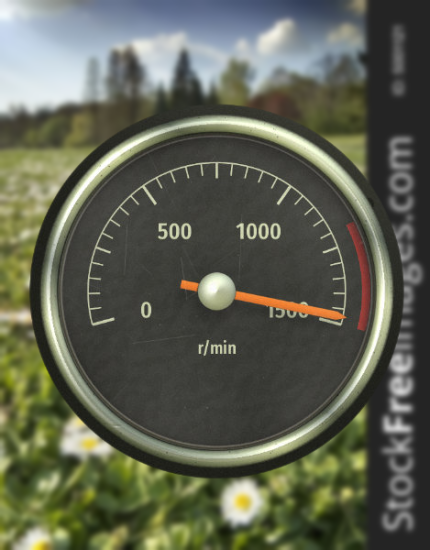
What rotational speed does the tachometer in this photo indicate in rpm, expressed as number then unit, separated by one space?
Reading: 1475 rpm
